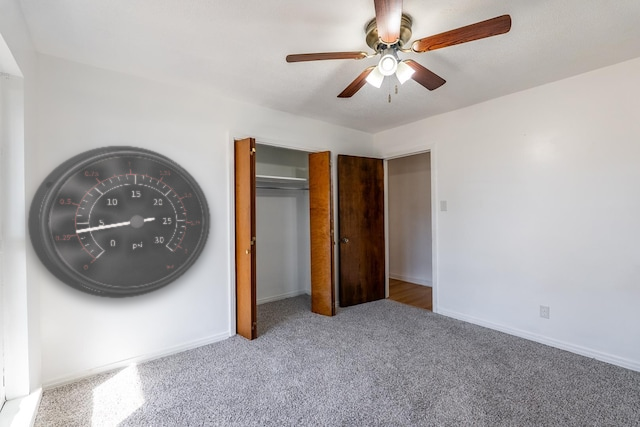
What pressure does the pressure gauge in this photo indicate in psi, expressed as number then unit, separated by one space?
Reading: 4 psi
